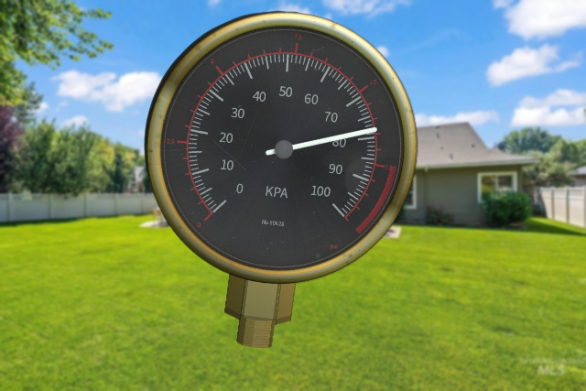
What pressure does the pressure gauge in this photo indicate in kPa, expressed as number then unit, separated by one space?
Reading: 78 kPa
